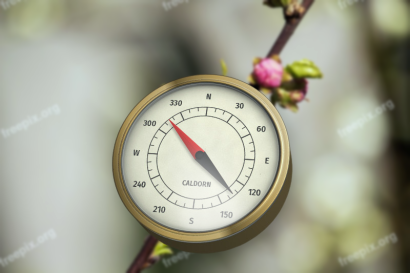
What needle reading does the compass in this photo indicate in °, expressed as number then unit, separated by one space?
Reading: 315 °
